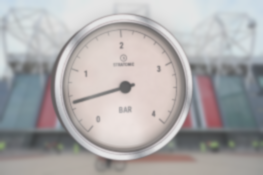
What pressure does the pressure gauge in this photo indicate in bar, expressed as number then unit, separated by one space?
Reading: 0.5 bar
